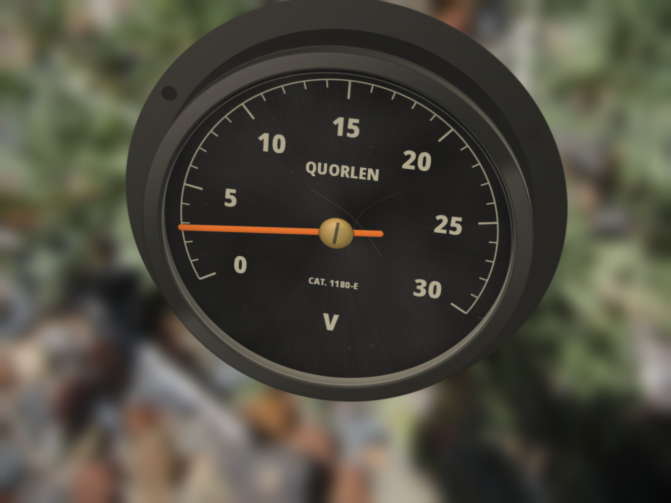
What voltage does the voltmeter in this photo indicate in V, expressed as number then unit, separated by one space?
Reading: 3 V
